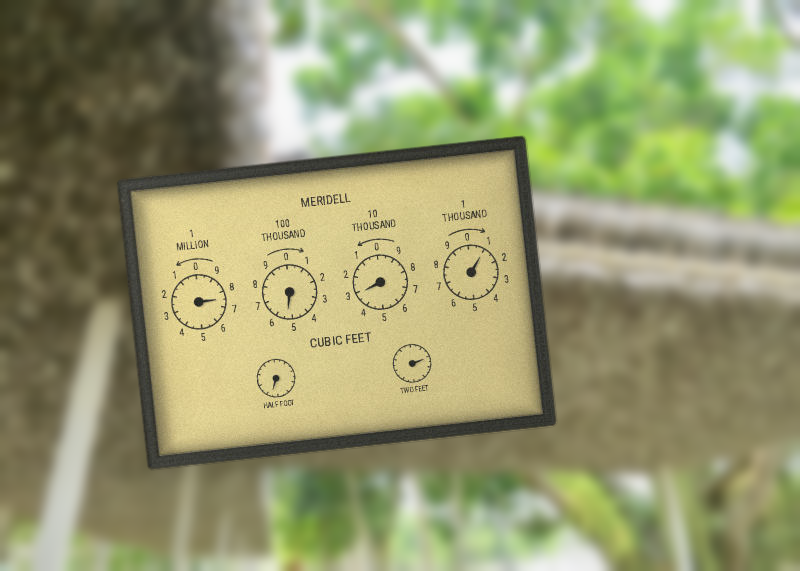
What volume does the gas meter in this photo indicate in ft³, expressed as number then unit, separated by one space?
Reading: 753100 ft³
